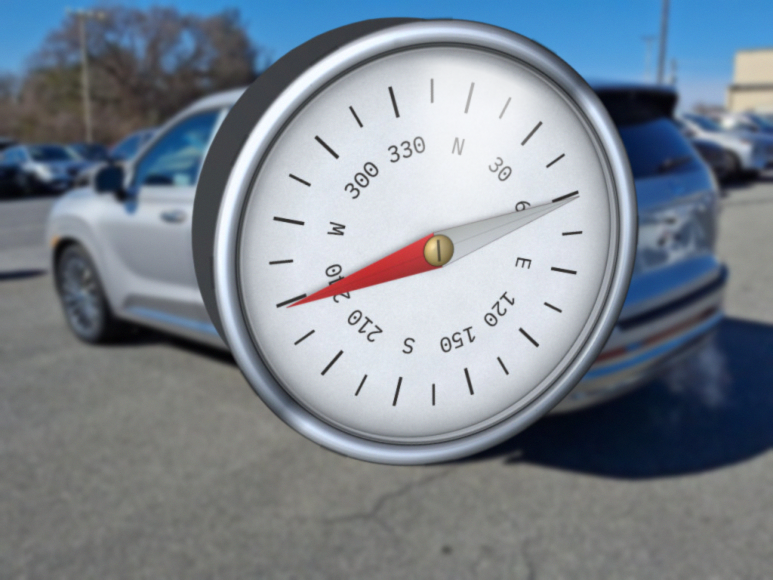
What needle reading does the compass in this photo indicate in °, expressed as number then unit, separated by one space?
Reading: 240 °
